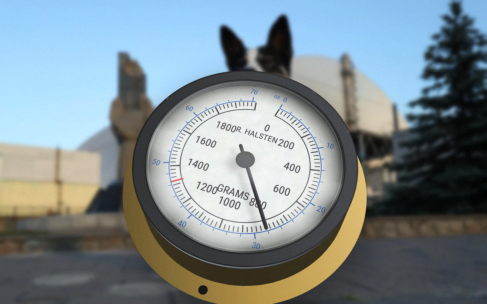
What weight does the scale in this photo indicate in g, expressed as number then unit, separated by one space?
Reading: 800 g
